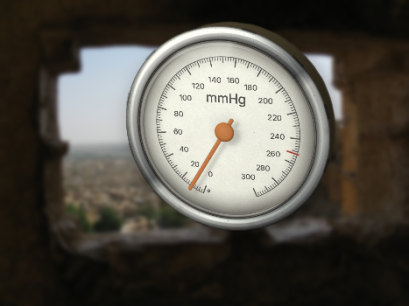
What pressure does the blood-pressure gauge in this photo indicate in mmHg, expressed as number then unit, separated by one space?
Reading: 10 mmHg
